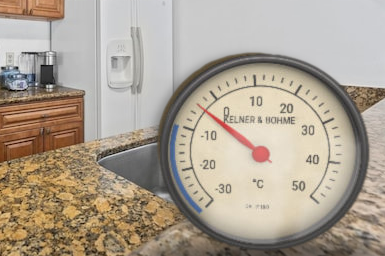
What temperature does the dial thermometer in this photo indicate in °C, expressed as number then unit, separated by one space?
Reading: -4 °C
